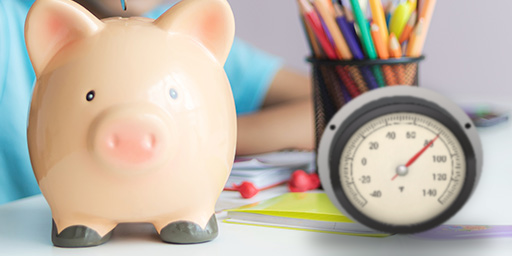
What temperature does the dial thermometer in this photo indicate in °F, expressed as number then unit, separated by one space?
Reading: 80 °F
